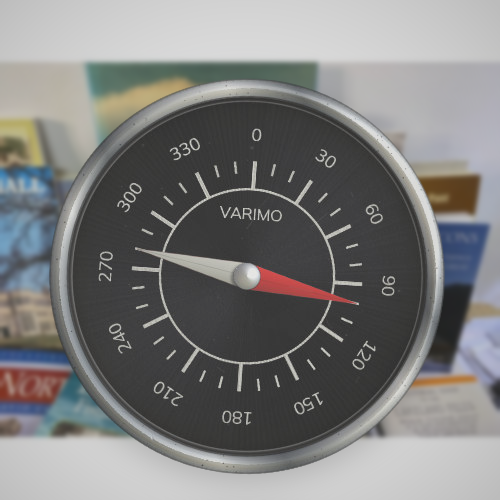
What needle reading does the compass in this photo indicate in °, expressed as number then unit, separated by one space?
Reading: 100 °
